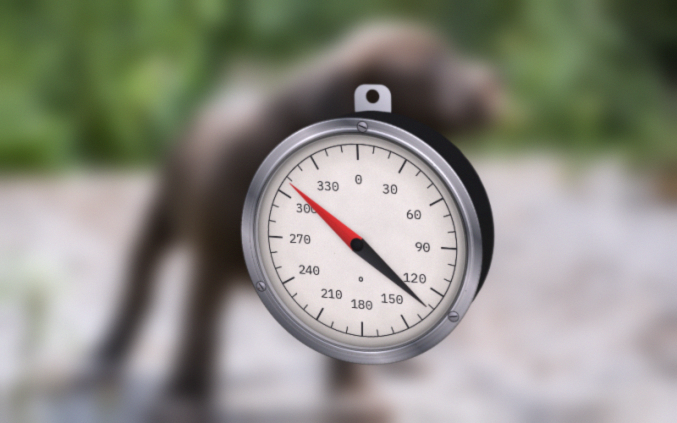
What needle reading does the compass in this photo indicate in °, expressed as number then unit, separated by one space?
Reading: 310 °
